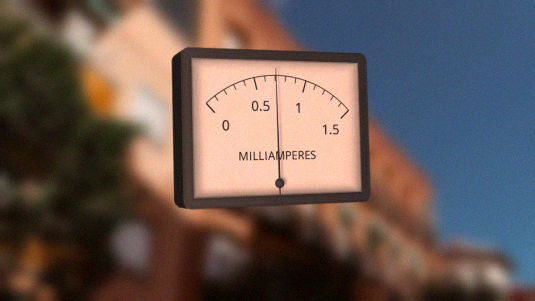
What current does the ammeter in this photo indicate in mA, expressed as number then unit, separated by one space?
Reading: 0.7 mA
